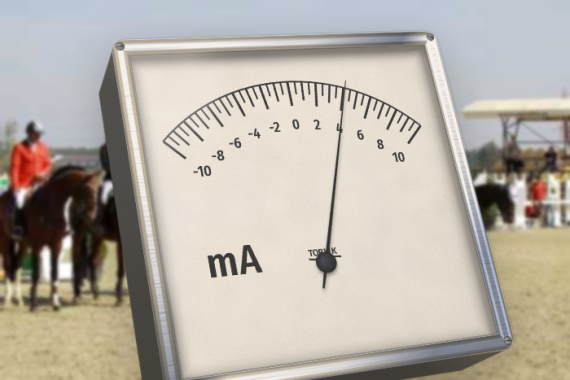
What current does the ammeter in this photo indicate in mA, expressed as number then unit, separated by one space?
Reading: 4 mA
